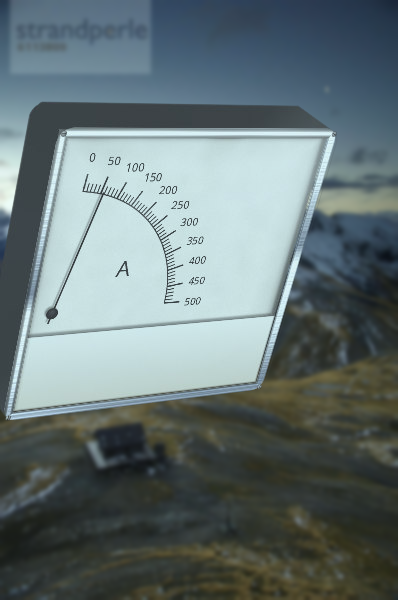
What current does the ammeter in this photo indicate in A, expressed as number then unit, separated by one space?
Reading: 50 A
